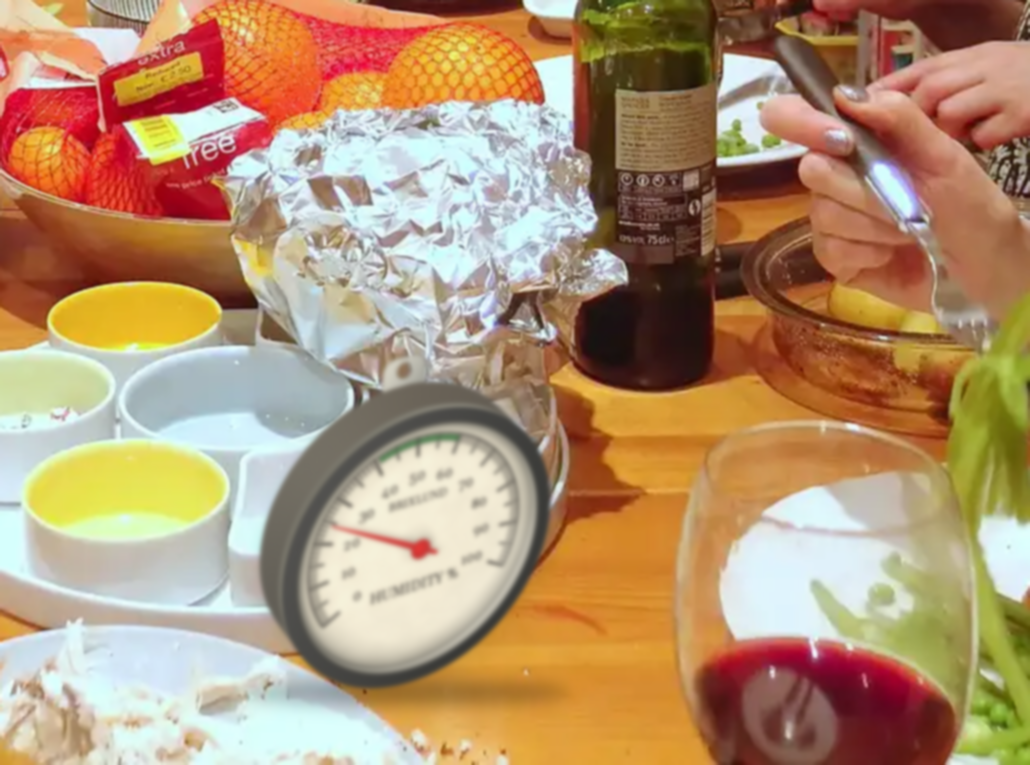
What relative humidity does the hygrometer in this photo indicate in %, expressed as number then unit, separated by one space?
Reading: 25 %
